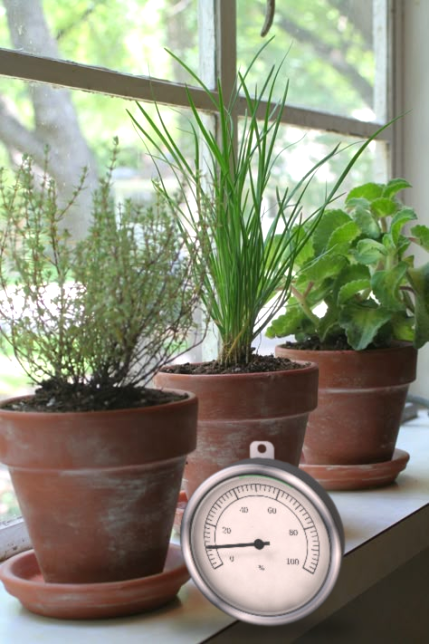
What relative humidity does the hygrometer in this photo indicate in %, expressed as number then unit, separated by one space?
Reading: 10 %
